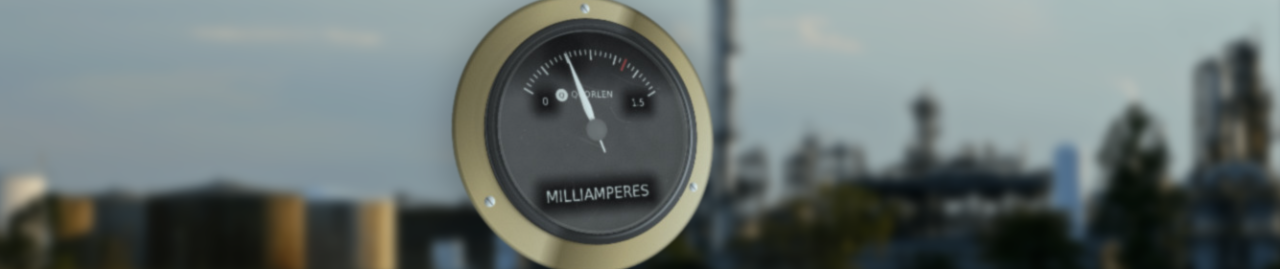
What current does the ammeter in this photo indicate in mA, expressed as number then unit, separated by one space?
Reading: 0.5 mA
